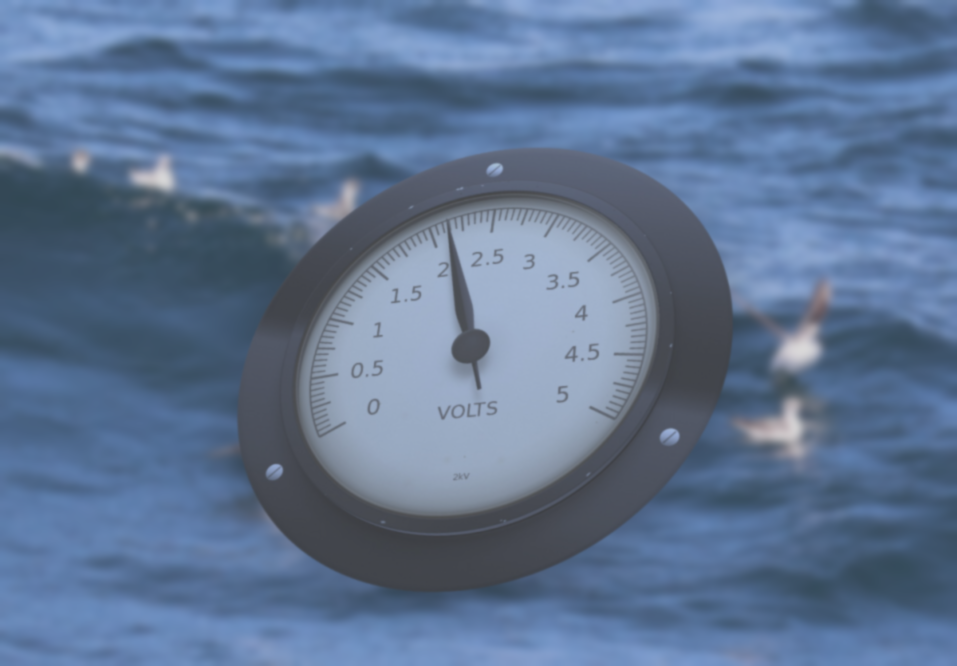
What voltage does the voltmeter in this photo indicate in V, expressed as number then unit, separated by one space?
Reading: 2.15 V
